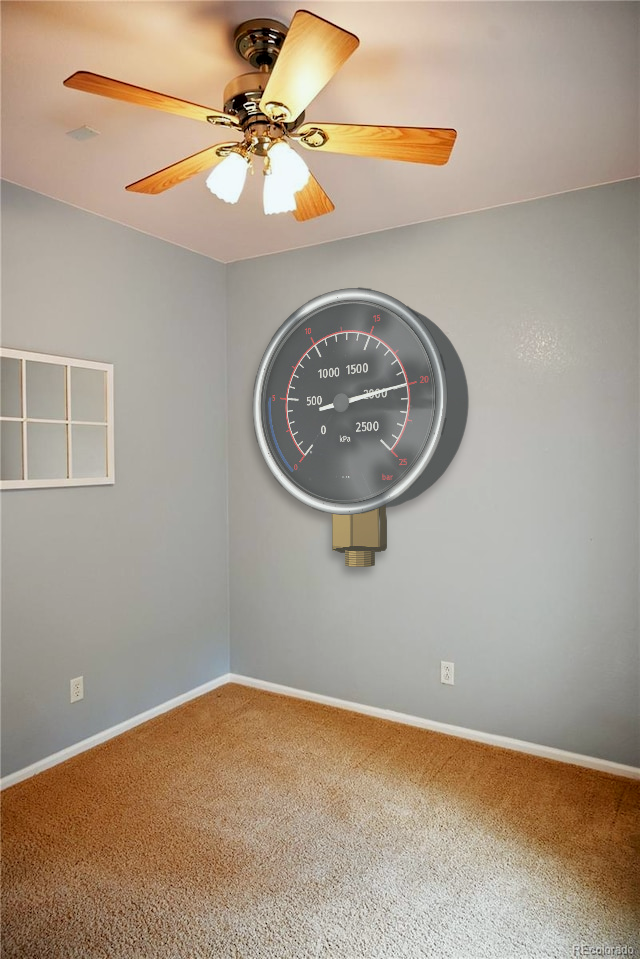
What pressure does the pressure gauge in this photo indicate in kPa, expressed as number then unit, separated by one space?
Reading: 2000 kPa
